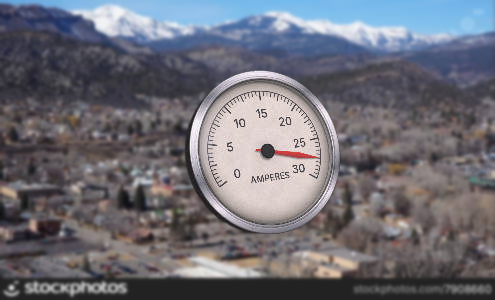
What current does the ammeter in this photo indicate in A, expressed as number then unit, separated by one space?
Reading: 27.5 A
